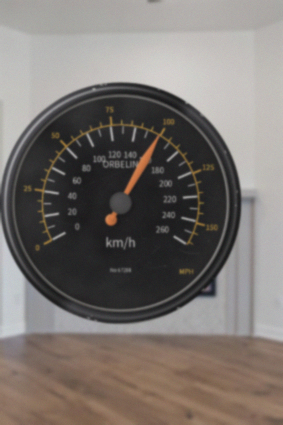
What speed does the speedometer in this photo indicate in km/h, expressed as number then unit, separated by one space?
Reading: 160 km/h
